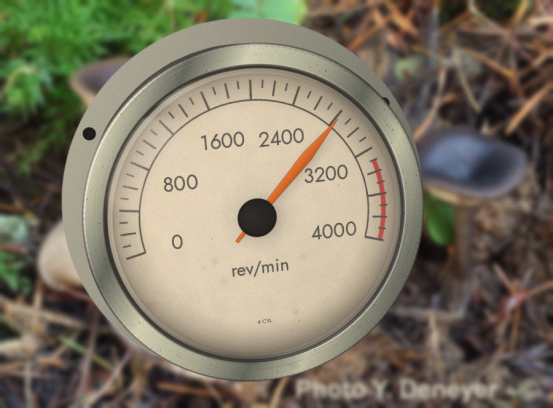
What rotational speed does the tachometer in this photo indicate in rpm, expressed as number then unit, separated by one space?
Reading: 2800 rpm
